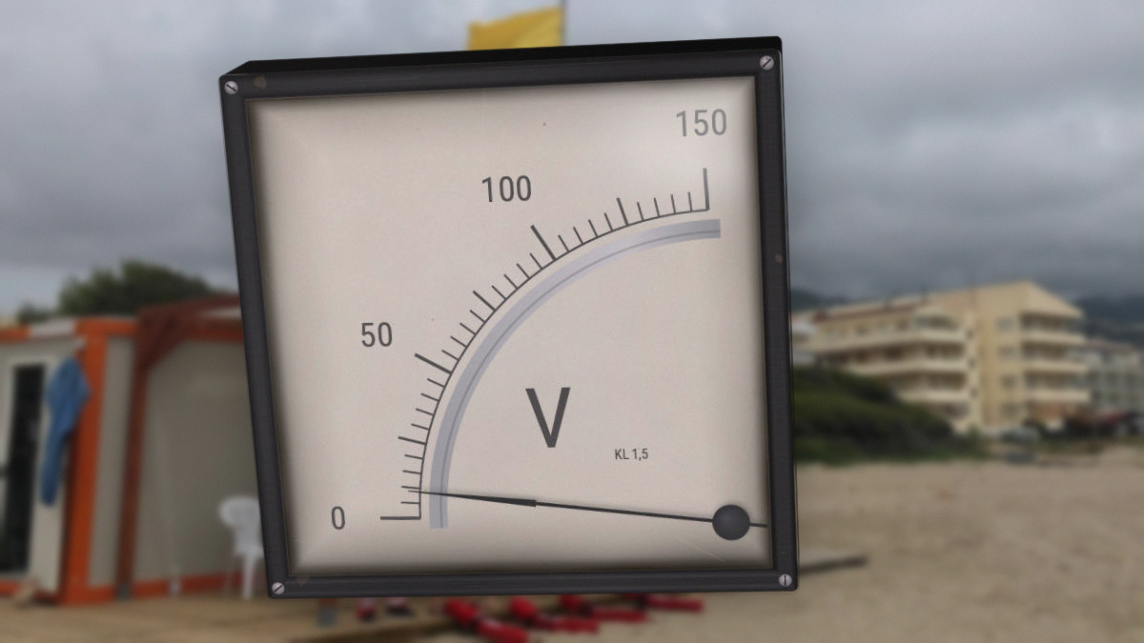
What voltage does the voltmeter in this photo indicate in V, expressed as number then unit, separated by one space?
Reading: 10 V
